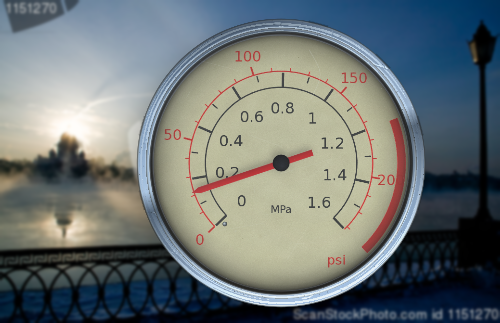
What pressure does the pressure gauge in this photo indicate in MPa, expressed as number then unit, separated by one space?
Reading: 0.15 MPa
